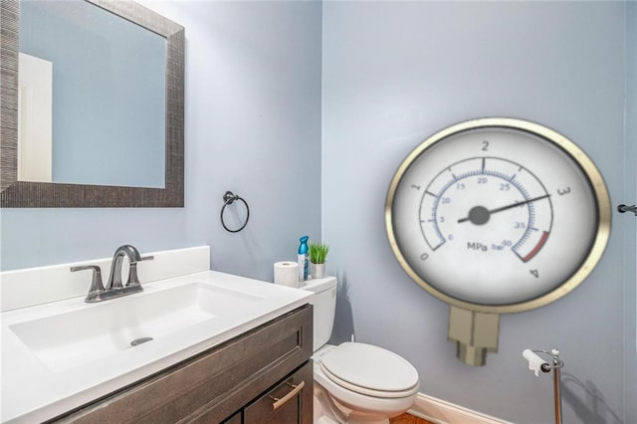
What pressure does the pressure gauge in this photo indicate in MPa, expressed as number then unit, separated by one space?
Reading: 3 MPa
